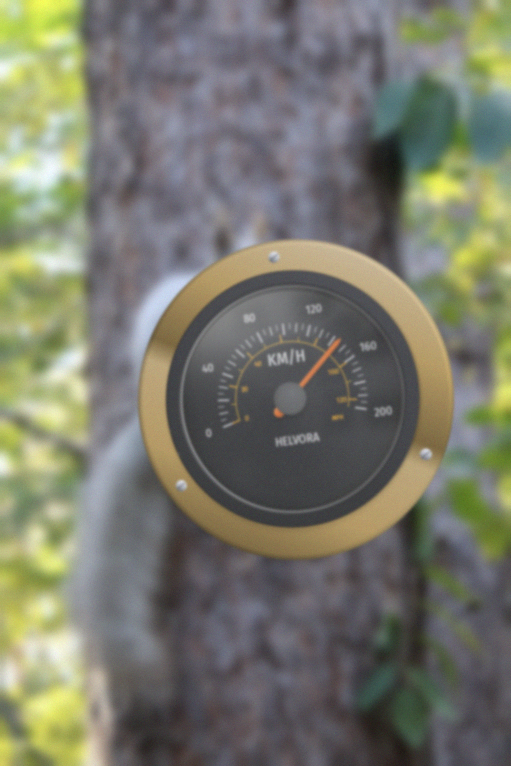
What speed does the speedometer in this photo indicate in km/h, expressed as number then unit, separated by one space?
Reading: 145 km/h
